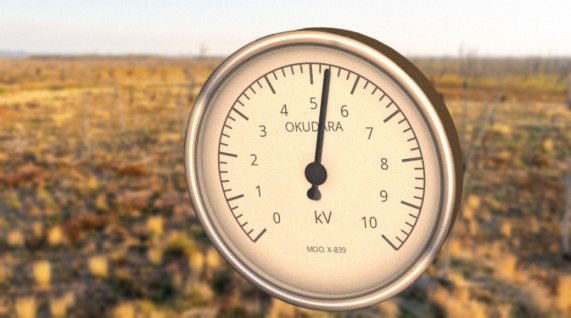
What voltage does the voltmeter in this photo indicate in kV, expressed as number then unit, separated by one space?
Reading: 5.4 kV
